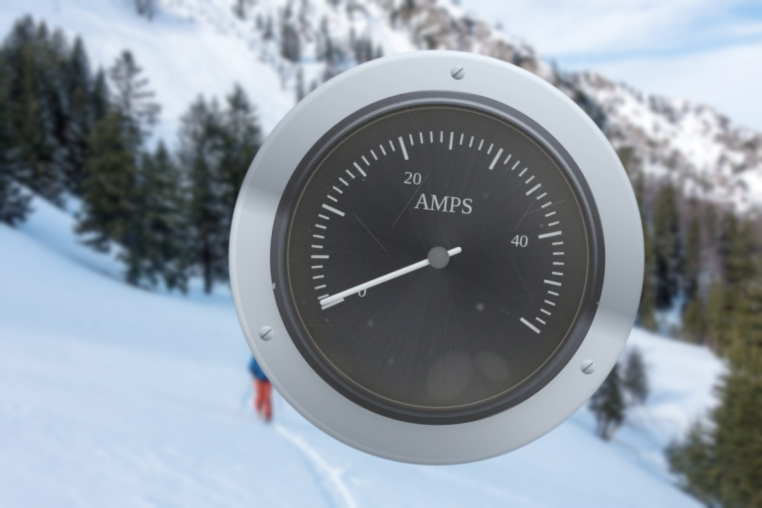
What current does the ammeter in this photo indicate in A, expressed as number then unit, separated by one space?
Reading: 0.5 A
